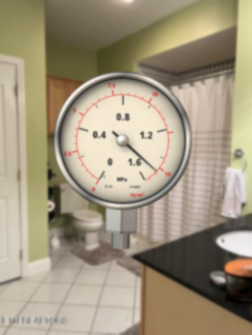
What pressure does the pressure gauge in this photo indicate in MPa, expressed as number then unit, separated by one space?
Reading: 1.5 MPa
